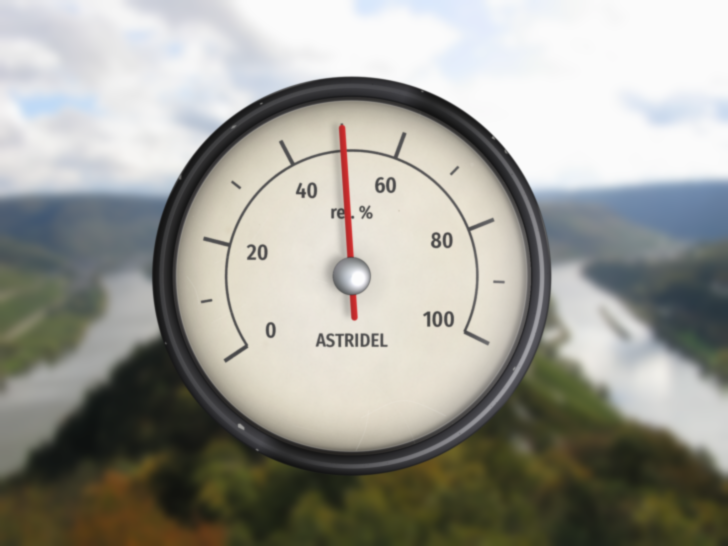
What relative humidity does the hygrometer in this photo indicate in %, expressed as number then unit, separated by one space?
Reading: 50 %
